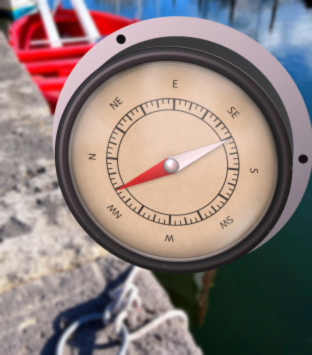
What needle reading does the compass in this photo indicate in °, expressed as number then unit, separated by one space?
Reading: 330 °
